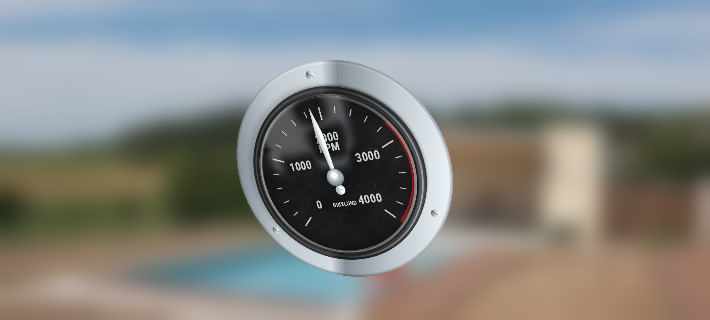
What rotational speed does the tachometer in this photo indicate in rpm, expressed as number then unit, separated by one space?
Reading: 1900 rpm
